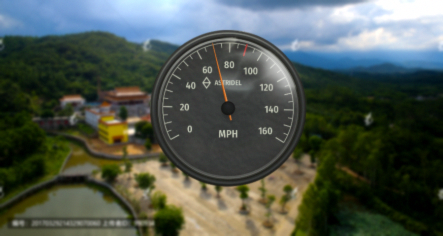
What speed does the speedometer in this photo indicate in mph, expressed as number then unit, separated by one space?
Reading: 70 mph
